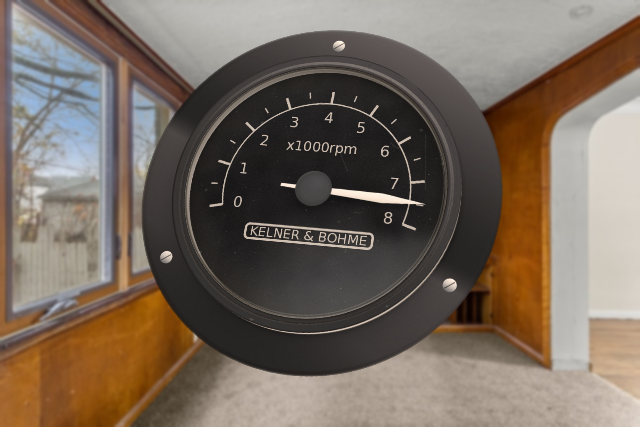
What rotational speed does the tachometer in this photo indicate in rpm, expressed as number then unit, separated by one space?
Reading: 7500 rpm
